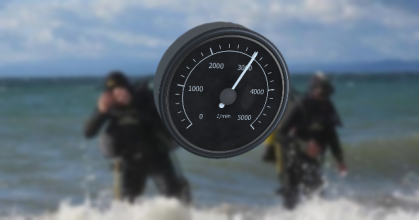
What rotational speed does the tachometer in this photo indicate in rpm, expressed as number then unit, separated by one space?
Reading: 3000 rpm
